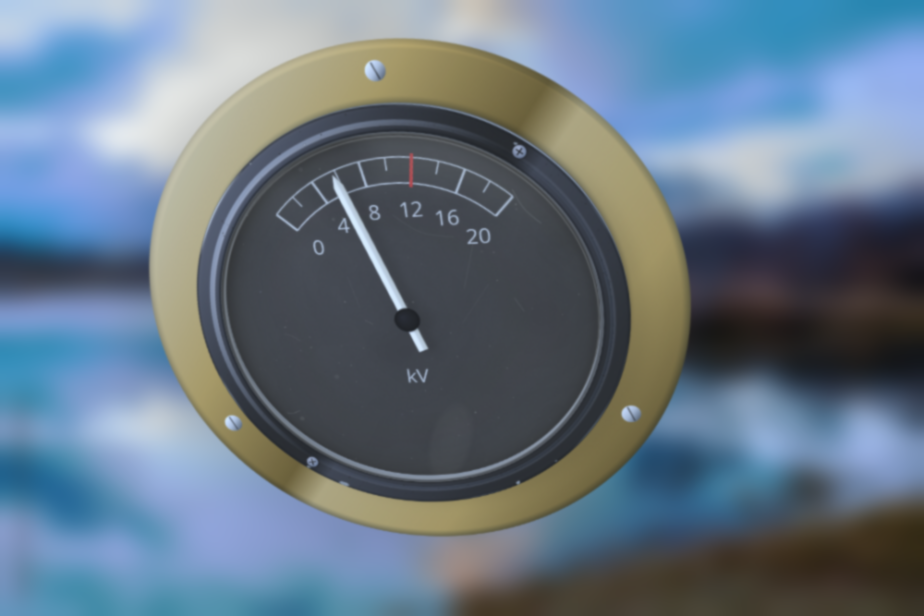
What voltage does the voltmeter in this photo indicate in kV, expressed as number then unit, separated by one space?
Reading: 6 kV
